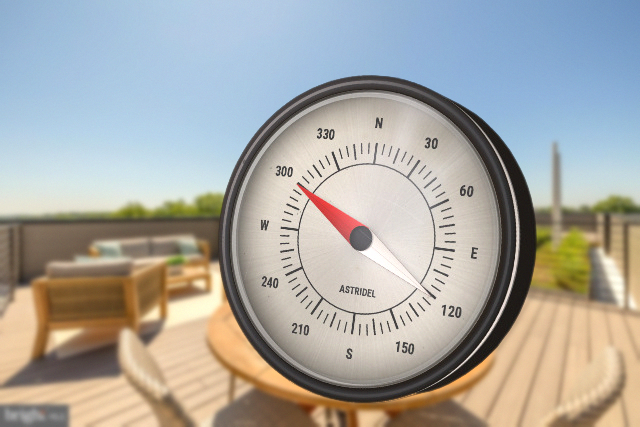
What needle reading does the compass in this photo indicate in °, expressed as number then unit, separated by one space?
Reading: 300 °
